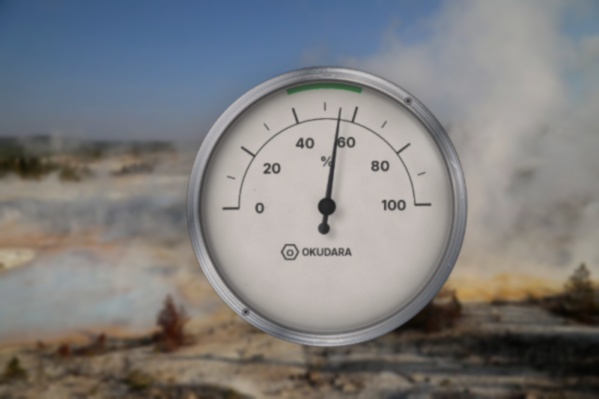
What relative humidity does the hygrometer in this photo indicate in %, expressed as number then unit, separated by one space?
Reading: 55 %
